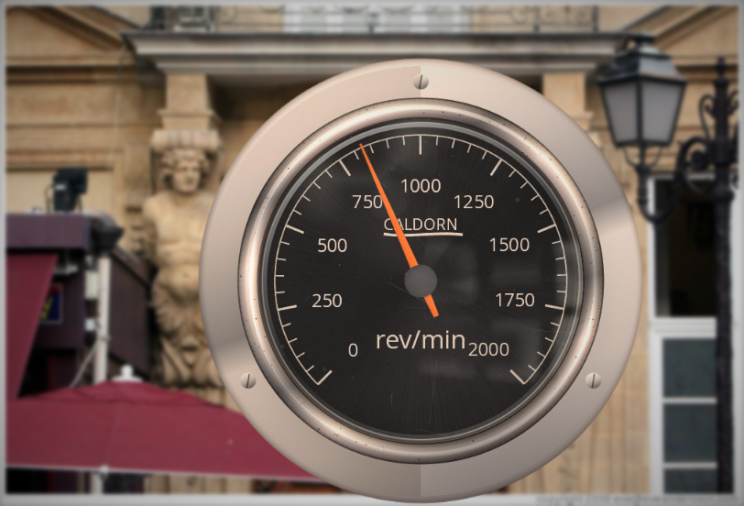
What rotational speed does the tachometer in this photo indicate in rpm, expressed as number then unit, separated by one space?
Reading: 825 rpm
